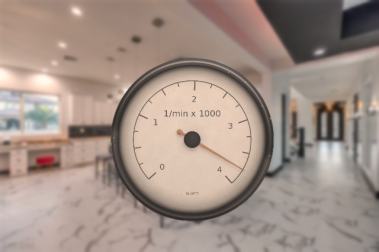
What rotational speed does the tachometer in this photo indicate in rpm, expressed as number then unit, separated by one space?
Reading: 3750 rpm
